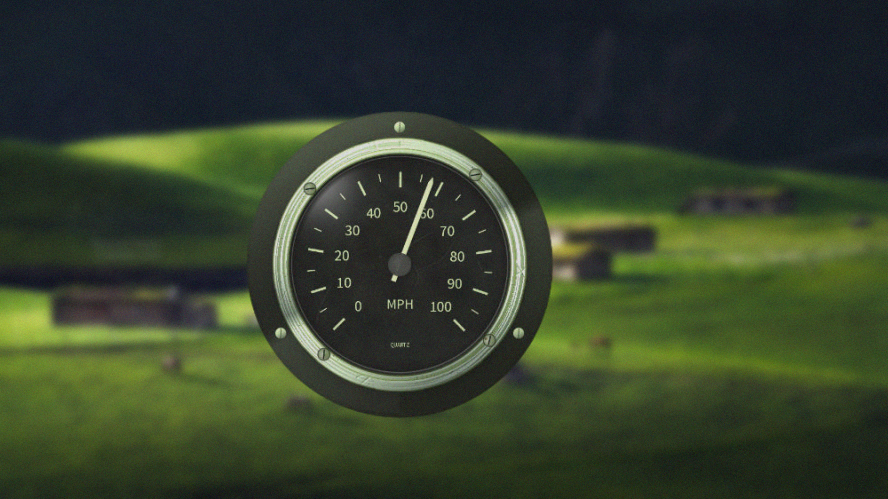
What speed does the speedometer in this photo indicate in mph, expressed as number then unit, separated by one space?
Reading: 57.5 mph
